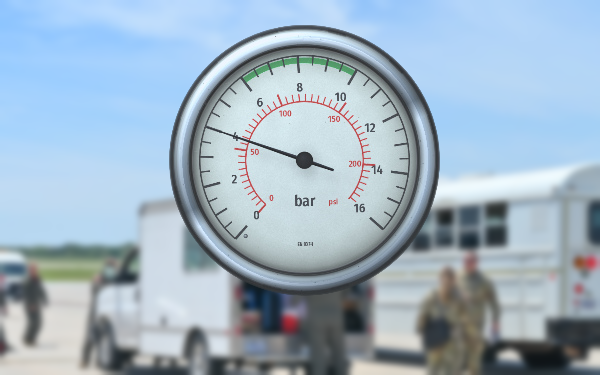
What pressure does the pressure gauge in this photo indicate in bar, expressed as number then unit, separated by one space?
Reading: 4 bar
